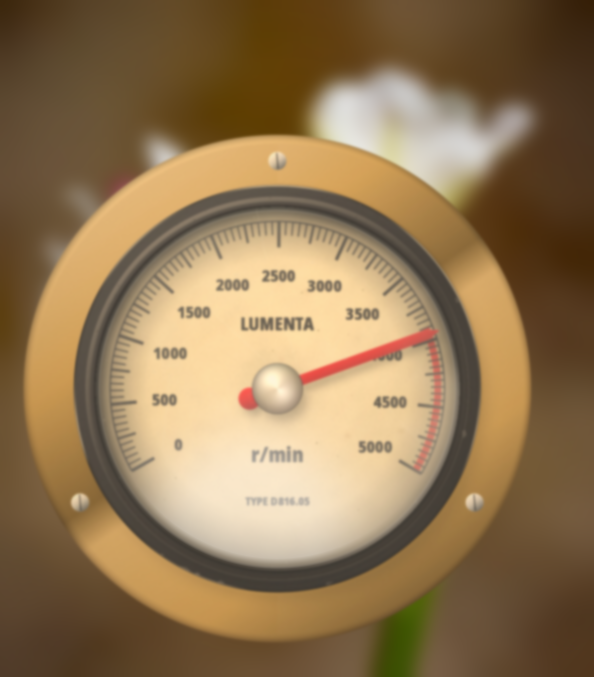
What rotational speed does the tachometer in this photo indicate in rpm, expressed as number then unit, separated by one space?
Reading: 3950 rpm
